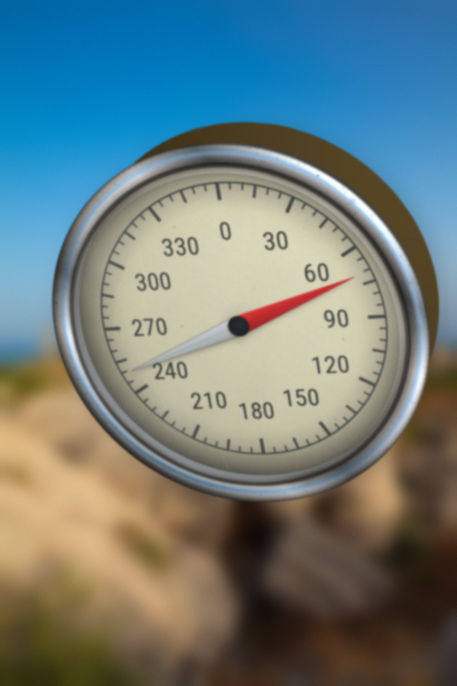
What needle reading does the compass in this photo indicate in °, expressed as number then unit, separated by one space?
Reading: 70 °
